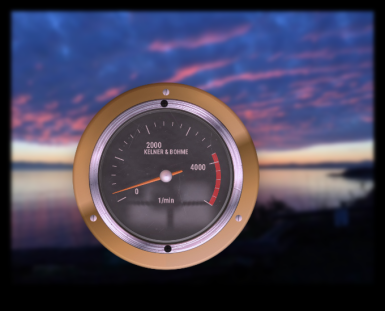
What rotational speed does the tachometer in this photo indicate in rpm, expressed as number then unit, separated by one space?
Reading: 200 rpm
